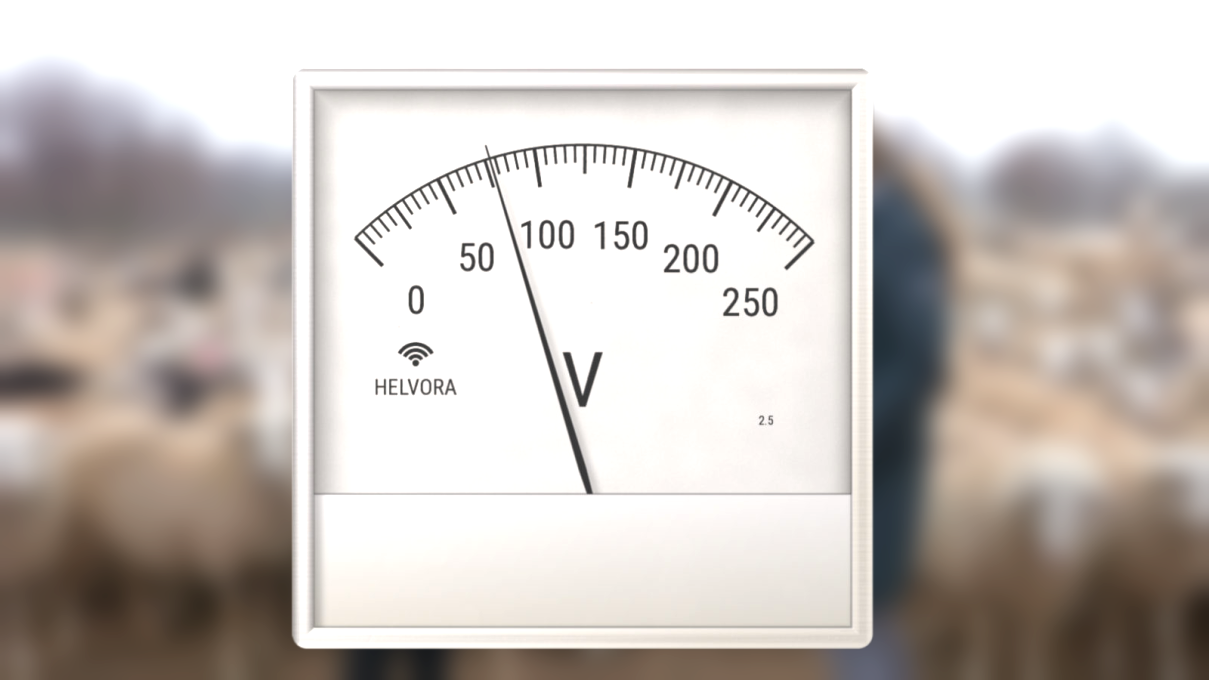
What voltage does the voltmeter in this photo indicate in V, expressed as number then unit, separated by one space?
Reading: 77.5 V
